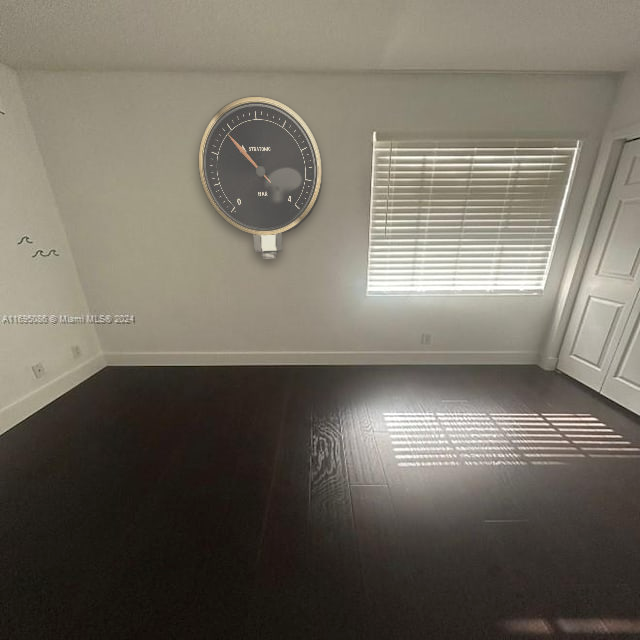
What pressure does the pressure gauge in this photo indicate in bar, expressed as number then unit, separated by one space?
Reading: 1.4 bar
